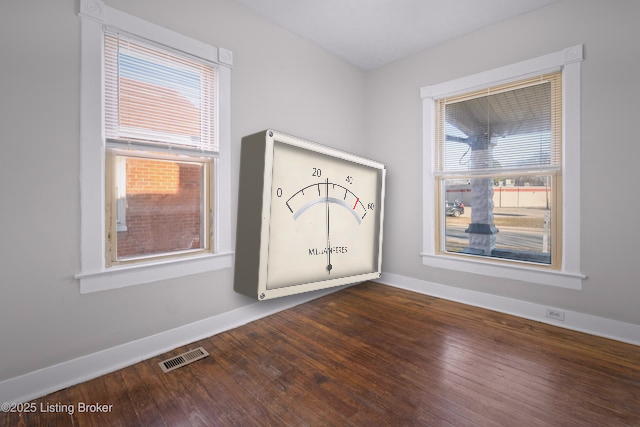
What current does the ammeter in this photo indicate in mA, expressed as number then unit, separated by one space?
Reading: 25 mA
